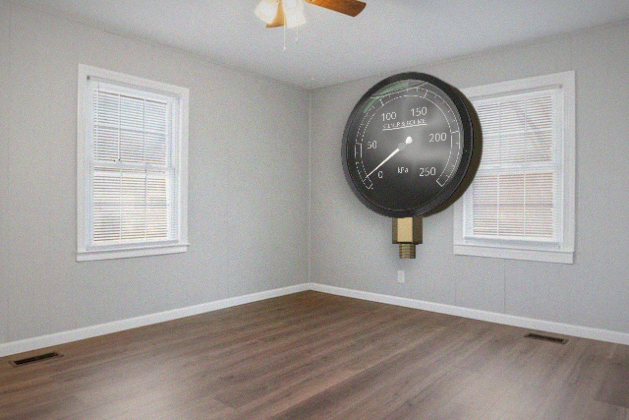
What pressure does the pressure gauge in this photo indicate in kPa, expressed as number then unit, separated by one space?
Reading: 10 kPa
